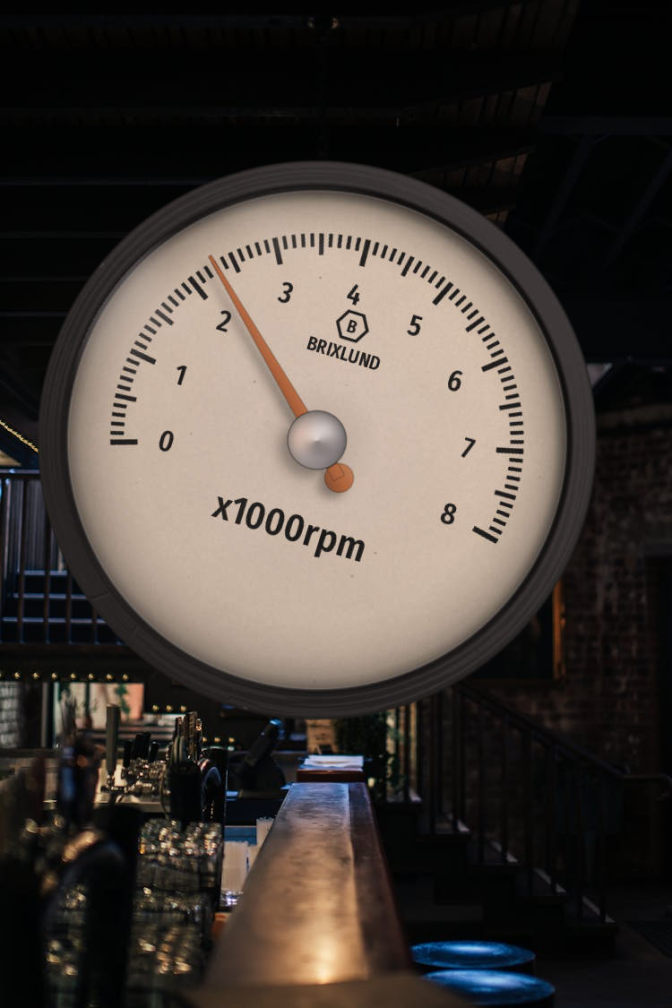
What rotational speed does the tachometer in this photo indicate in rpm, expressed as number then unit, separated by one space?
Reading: 2300 rpm
